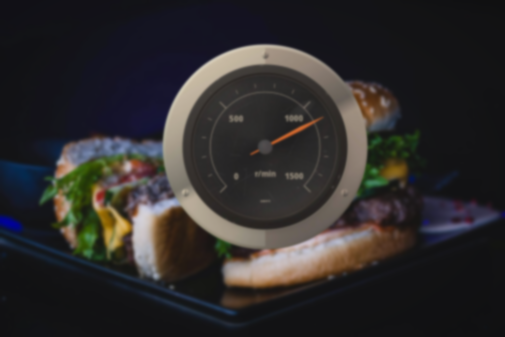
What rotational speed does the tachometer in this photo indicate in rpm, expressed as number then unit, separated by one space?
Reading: 1100 rpm
